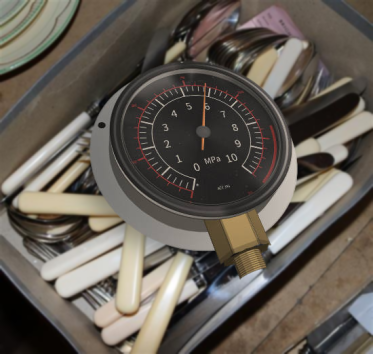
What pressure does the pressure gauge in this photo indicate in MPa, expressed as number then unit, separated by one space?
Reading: 5.8 MPa
